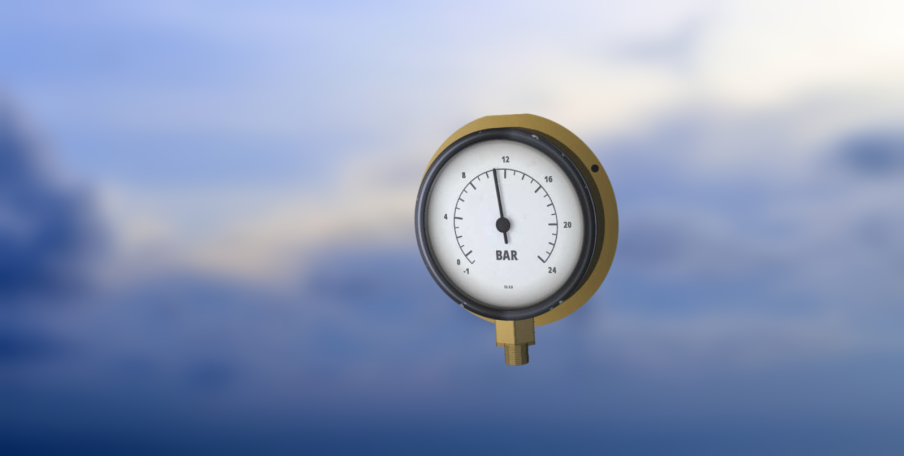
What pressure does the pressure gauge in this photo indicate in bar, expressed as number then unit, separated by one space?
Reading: 11 bar
